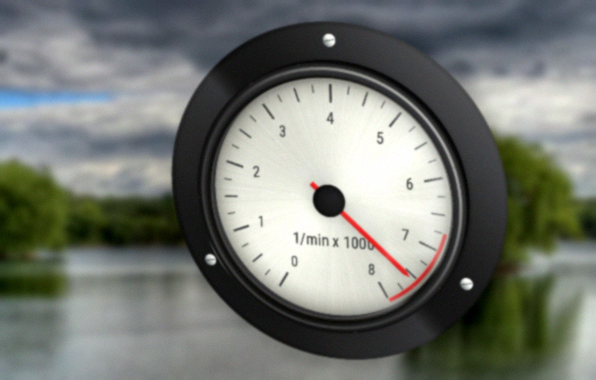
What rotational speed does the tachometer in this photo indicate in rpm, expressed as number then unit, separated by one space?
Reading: 7500 rpm
